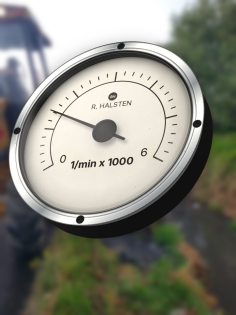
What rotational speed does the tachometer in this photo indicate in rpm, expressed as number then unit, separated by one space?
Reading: 1400 rpm
